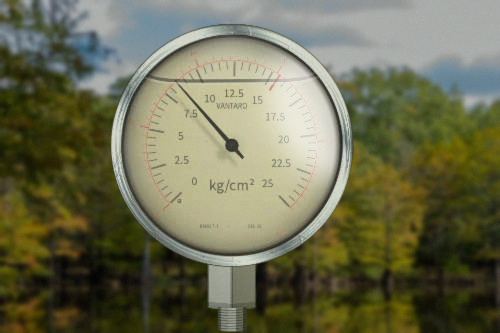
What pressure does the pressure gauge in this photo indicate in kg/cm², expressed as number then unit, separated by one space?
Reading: 8.5 kg/cm²
